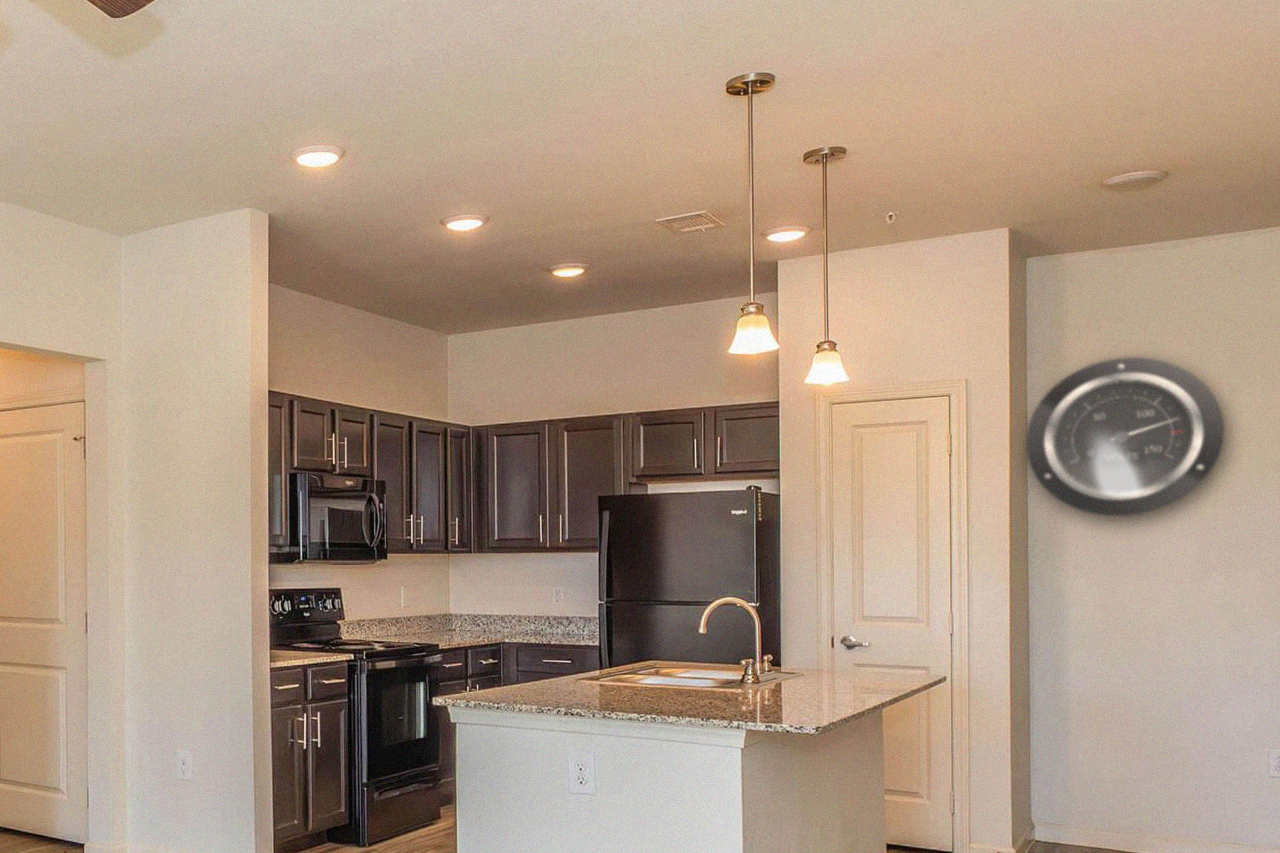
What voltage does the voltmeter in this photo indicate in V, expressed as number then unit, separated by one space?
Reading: 120 V
